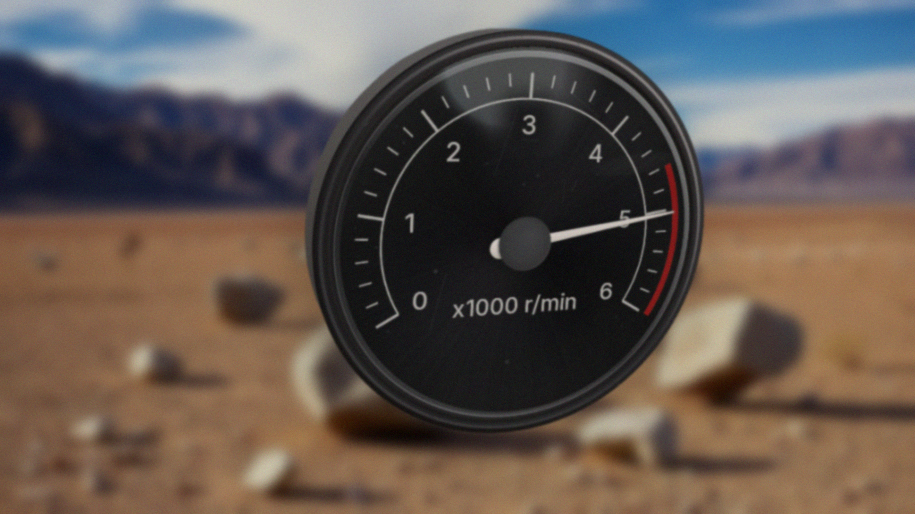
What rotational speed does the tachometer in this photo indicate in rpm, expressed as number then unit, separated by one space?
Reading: 5000 rpm
